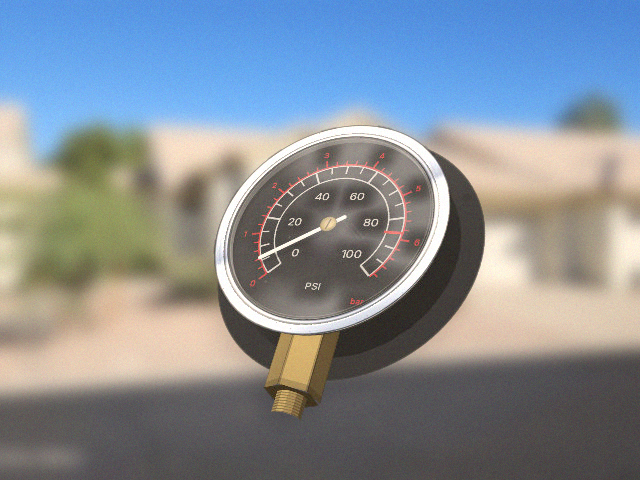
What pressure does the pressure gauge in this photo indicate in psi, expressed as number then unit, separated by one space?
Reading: 5 psi
